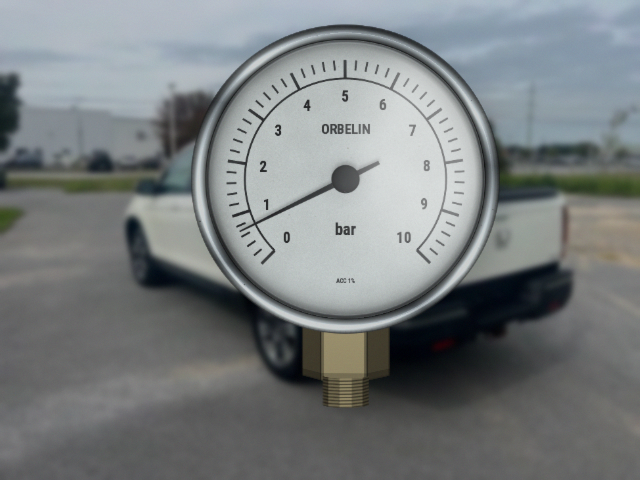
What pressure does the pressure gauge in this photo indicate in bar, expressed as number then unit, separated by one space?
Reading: 0.7 bar
